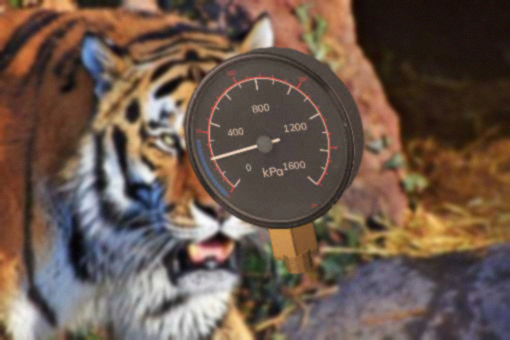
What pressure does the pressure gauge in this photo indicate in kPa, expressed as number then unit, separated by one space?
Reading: 200 kPa
